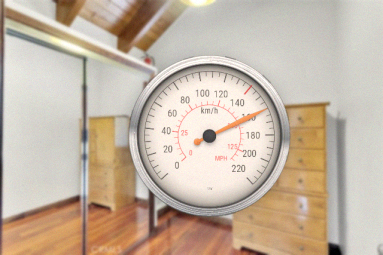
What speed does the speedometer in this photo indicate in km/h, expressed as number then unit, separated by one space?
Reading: 160 km/h
